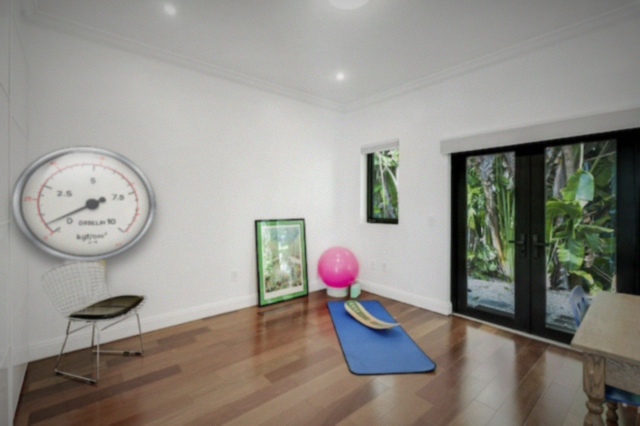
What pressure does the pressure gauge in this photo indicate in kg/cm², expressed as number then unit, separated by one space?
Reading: 0.5 kg/cm²
